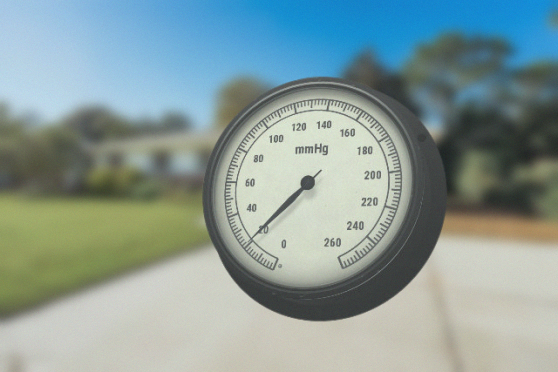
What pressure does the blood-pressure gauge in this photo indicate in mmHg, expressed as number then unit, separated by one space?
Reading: 20 mmHg
